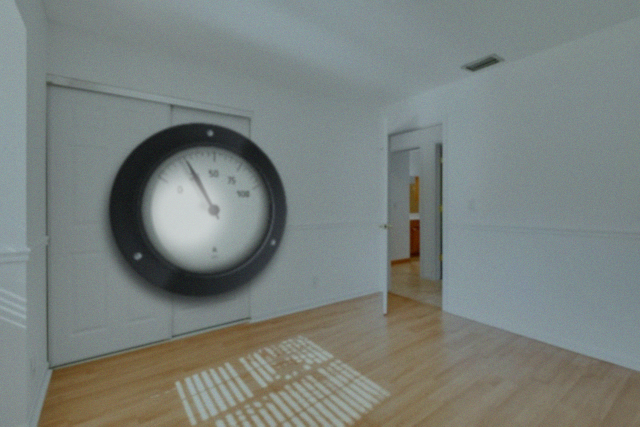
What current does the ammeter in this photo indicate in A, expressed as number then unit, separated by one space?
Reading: 25 A
